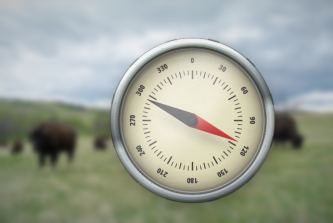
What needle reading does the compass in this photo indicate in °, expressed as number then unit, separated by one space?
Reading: 115 °
